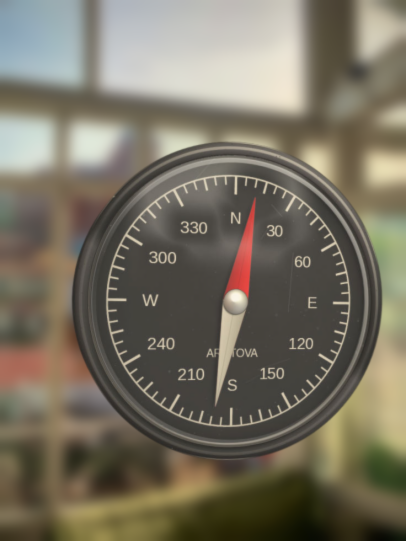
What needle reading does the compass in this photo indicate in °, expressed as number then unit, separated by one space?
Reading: 10 °
